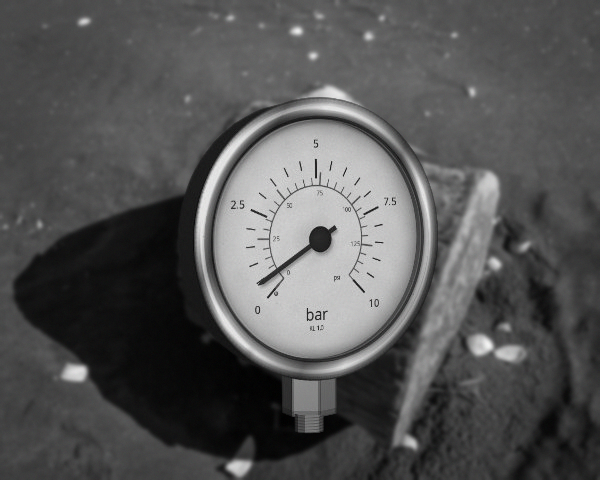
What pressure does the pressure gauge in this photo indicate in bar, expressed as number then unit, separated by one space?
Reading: 0.5 bar
